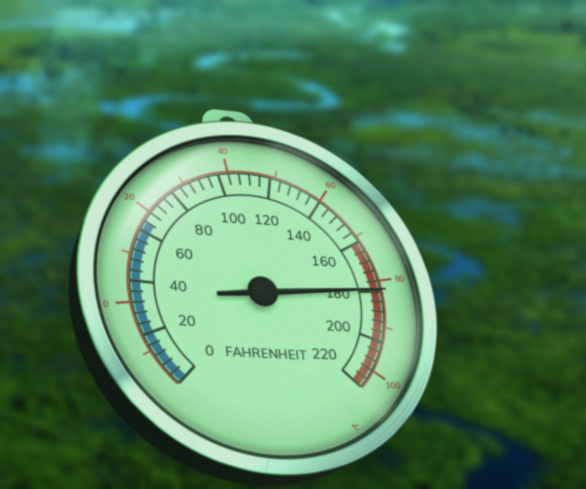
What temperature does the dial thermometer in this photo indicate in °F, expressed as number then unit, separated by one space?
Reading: 180 °F
